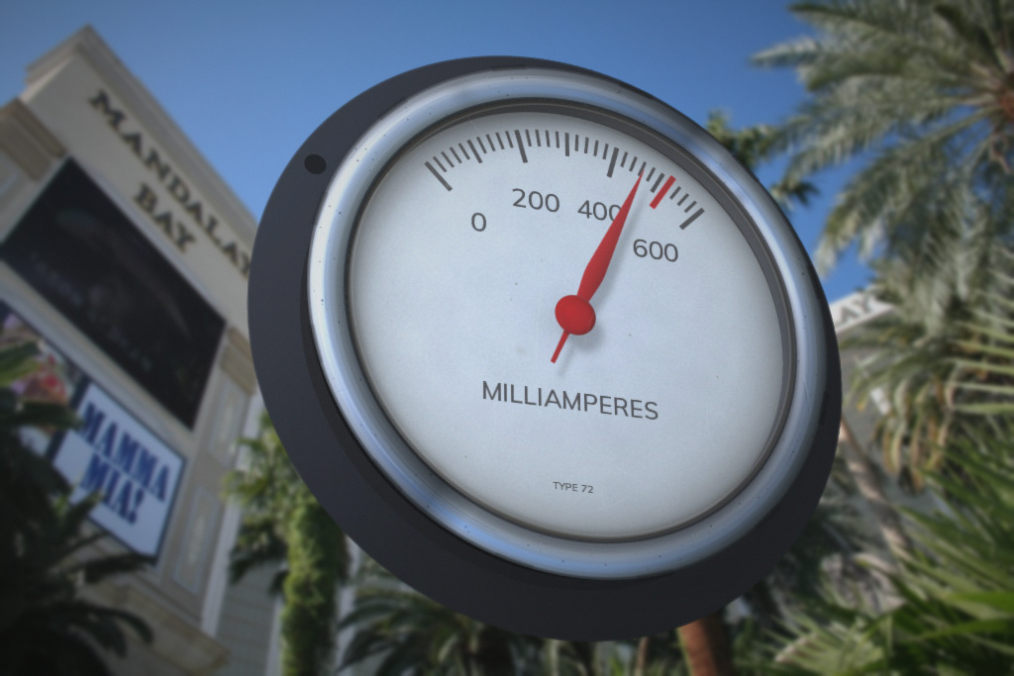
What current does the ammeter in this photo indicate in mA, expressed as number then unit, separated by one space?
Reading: 460 mA
